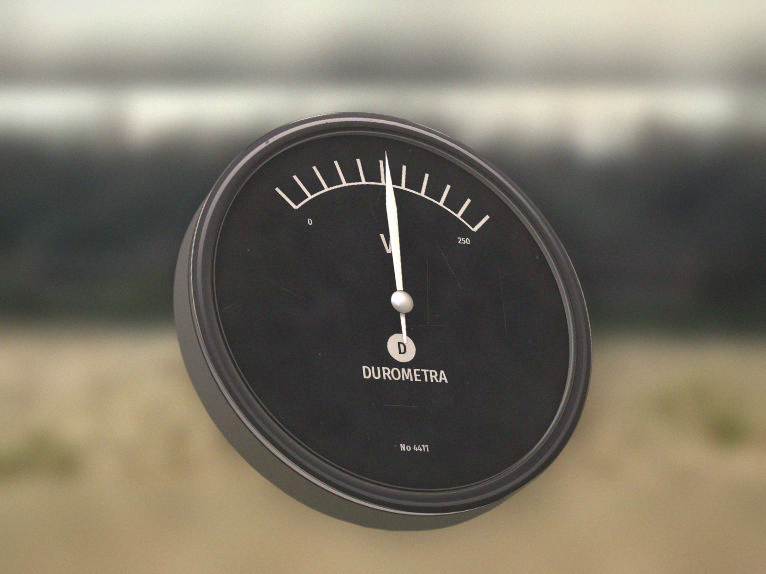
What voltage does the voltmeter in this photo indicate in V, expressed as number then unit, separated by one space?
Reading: 125 V
